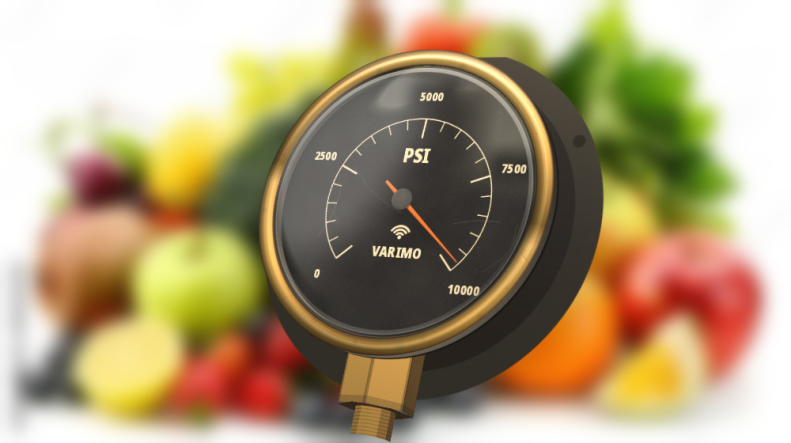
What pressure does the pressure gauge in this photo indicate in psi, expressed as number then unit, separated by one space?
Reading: 9750 psi
